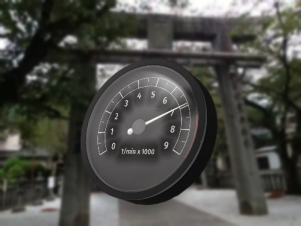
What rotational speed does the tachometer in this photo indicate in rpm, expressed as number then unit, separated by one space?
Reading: 7000 rpm
